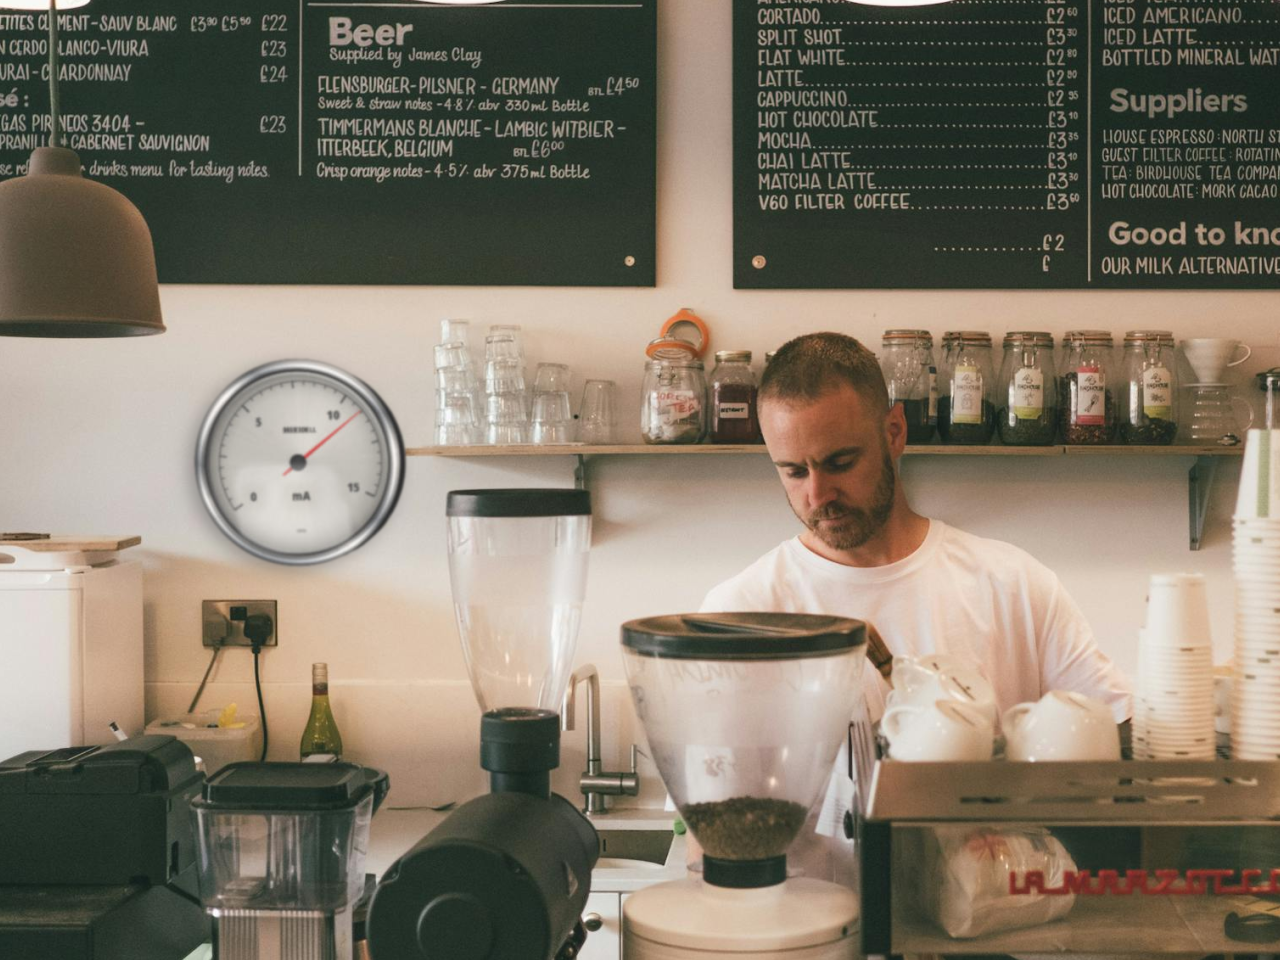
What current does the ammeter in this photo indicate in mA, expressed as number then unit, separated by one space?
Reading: 11 mA
